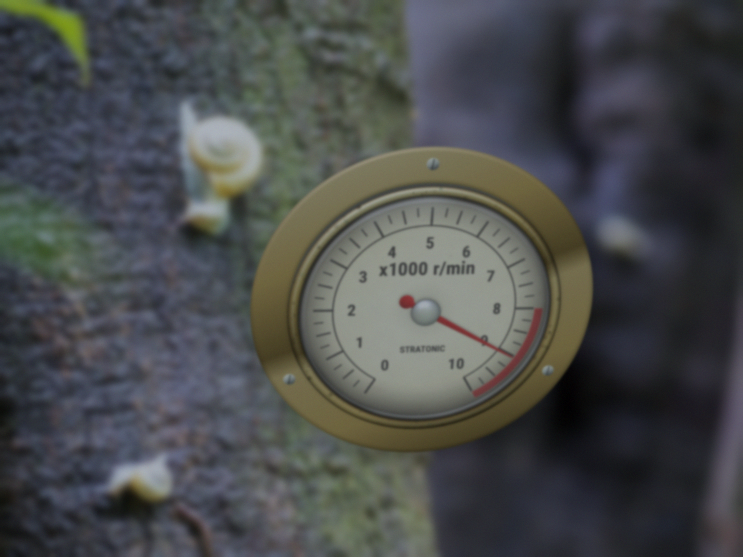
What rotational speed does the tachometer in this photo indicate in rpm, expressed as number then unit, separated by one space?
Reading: 9000 rpm
